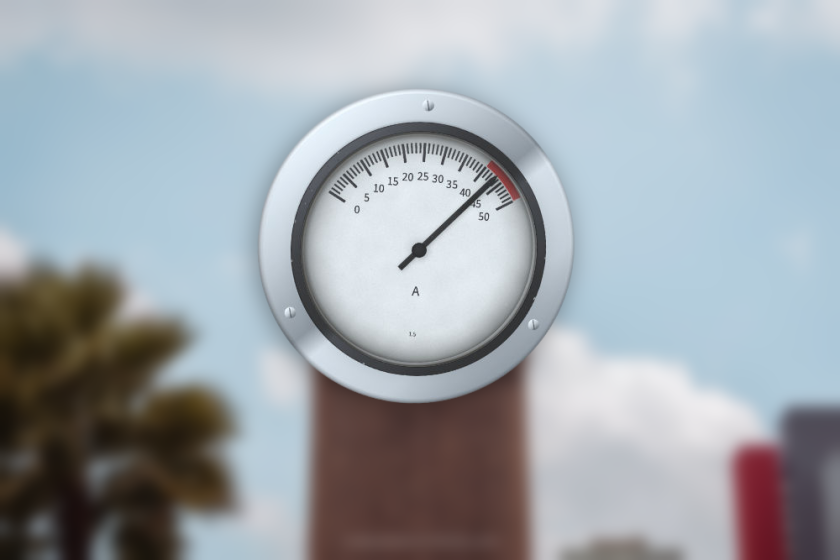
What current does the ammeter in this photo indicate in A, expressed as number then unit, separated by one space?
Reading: 43 A
